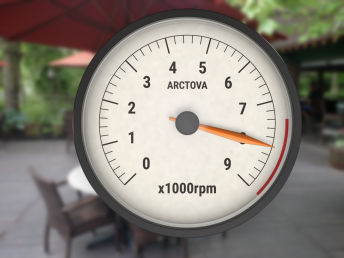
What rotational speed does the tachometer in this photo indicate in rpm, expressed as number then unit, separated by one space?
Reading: 8000 rpm
